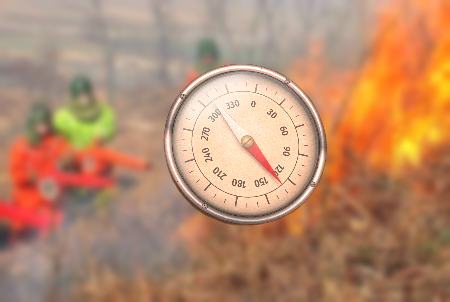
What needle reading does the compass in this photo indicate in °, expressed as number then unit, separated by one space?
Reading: 130 °
